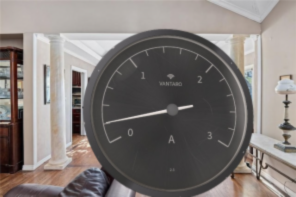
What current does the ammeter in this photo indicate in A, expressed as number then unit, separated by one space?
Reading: 0.2 A
